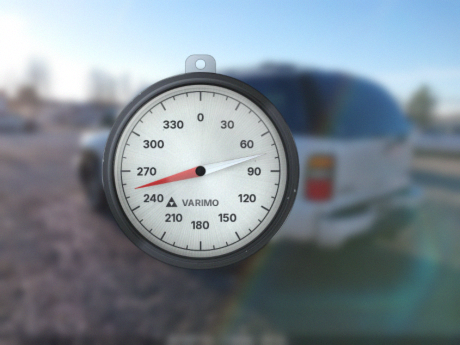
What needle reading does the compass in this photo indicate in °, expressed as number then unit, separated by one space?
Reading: 255 °
